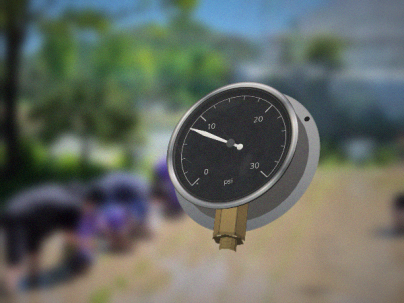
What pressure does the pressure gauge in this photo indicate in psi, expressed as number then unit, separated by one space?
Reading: 8 psi
